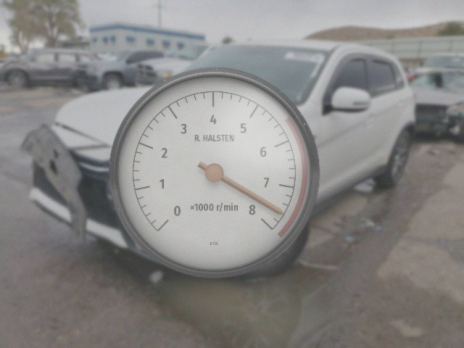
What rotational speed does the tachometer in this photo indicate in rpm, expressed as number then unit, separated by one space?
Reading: 7600 rpm
